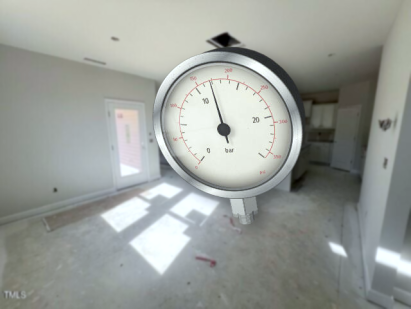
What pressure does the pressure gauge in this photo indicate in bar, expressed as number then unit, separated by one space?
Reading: 12 bar
